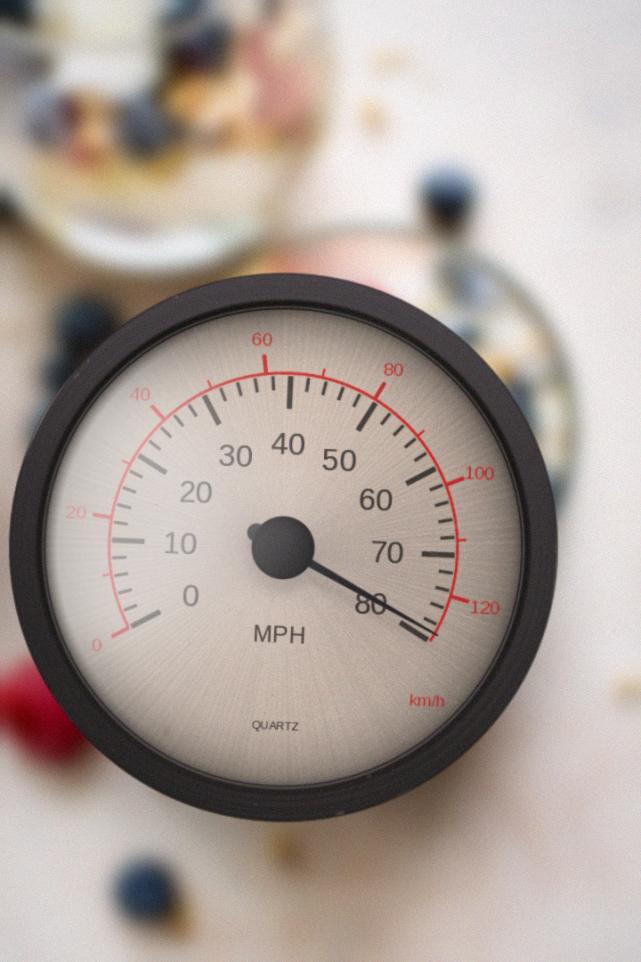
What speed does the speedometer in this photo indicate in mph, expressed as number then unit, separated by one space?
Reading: 79 mph
